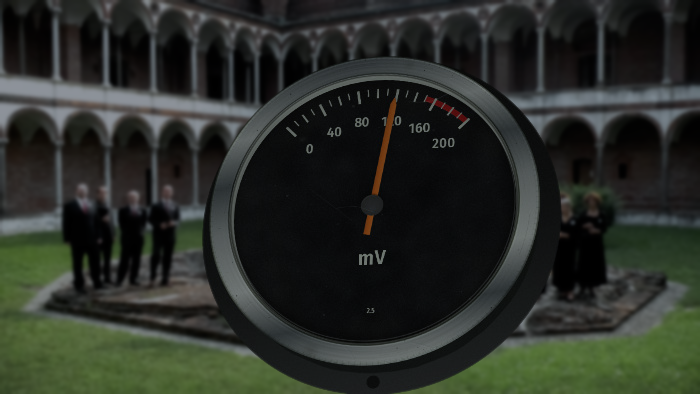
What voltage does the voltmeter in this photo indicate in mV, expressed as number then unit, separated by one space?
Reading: 120 mV
